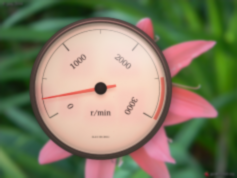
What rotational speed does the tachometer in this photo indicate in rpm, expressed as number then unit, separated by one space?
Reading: 250 rpm
